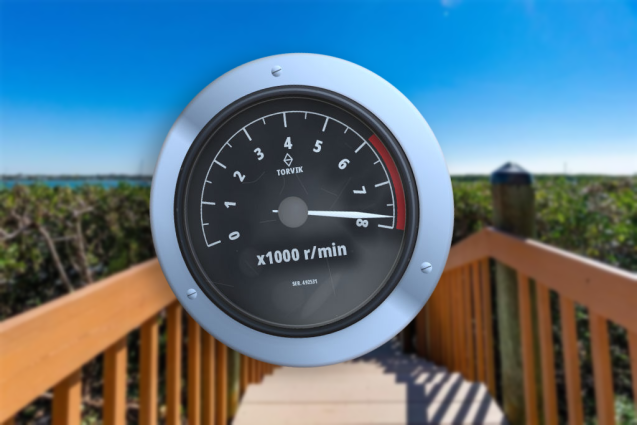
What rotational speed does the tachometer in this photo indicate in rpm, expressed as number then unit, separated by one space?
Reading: 7750 rpm
